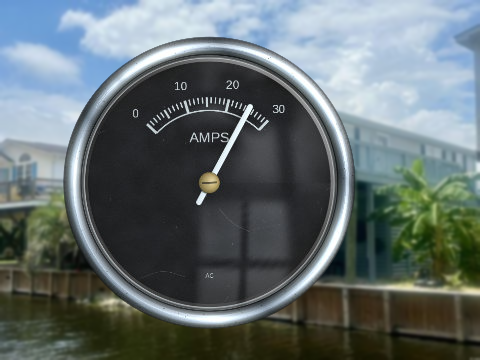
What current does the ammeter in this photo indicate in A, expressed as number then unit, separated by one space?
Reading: 25 A
